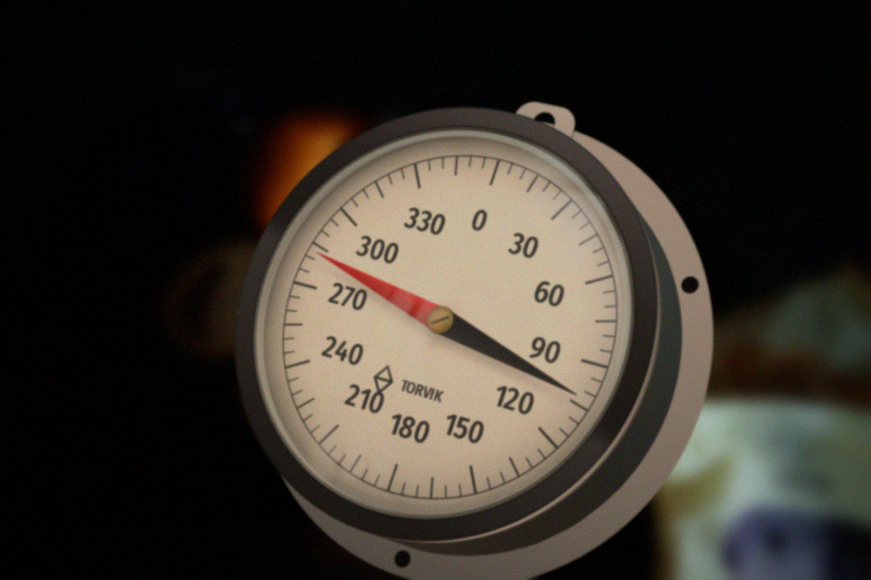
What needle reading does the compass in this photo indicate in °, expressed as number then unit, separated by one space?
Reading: 282.5 °
